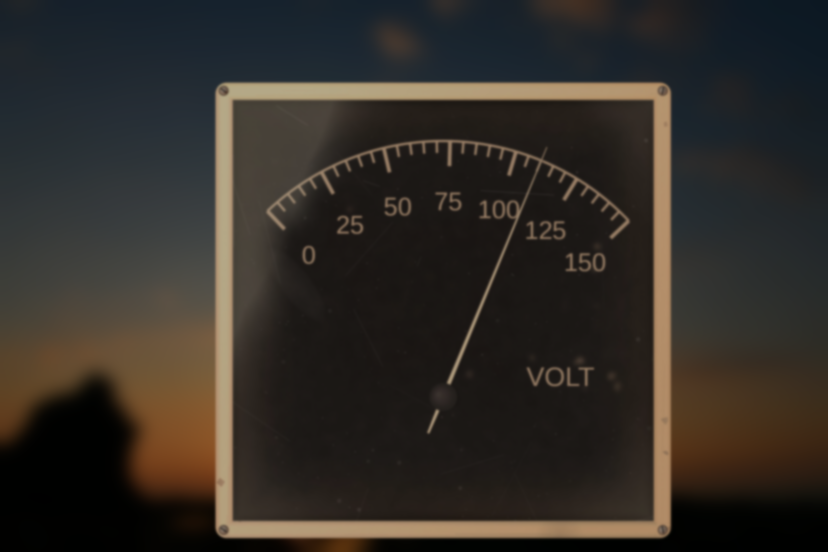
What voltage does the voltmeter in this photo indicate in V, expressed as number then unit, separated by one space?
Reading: 110 V
